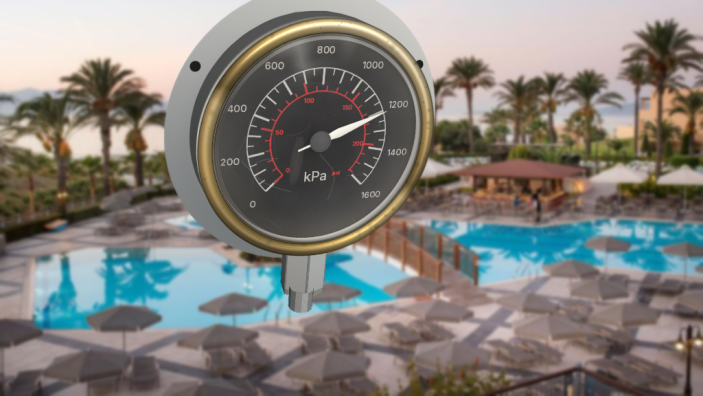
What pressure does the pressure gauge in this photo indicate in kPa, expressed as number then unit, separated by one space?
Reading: 1200 kPa
